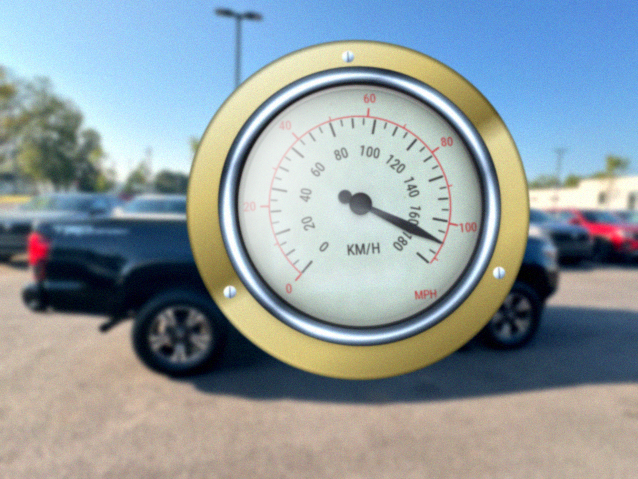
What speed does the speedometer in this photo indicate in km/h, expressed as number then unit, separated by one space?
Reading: 170 km/h
